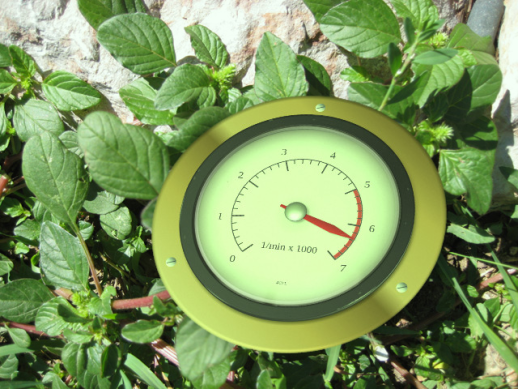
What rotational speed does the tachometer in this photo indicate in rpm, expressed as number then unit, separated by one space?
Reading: 6400 rpm
